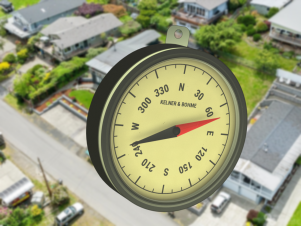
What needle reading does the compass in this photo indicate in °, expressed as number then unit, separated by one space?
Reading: 70 °
